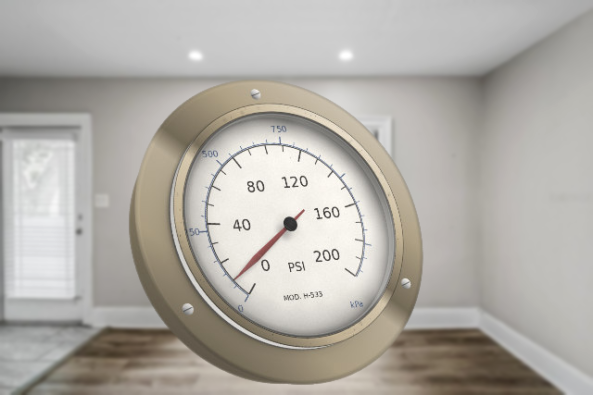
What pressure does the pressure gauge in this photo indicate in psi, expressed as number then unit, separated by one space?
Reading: 10 psi
